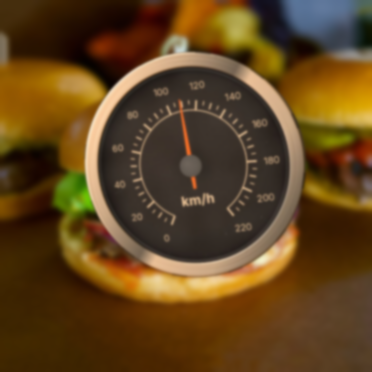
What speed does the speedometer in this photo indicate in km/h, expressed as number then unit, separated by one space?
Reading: 110 km/h
